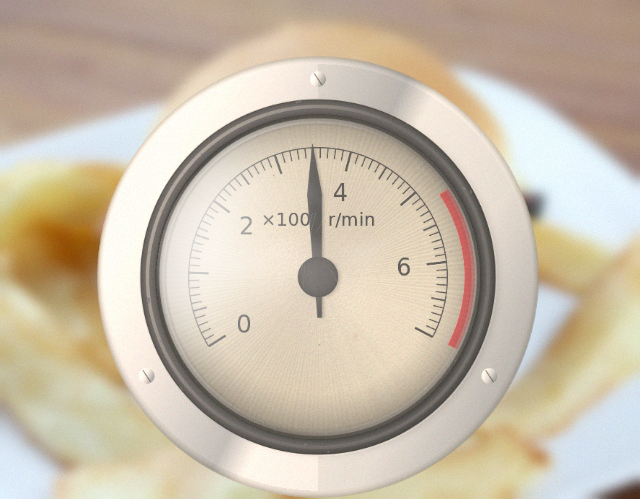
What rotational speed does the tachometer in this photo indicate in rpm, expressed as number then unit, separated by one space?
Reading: 3500 rpm
